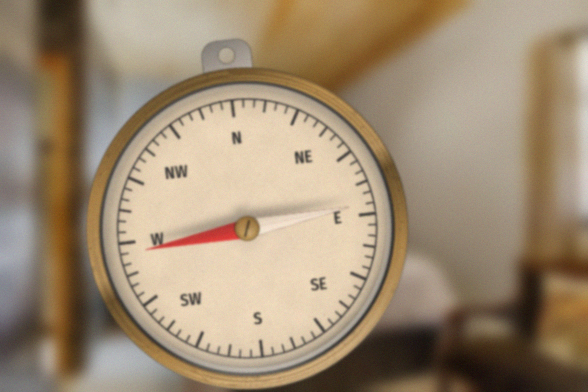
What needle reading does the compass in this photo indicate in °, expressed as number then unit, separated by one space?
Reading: 265 °
